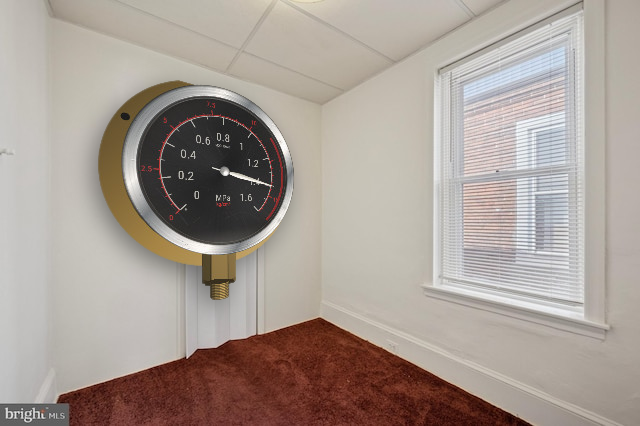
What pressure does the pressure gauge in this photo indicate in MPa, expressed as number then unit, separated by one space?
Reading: 1.4 MPa
